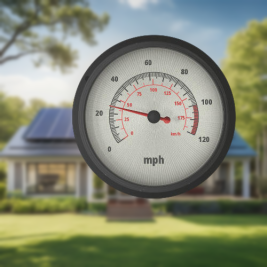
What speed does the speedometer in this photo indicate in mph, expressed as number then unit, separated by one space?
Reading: 25 mph
